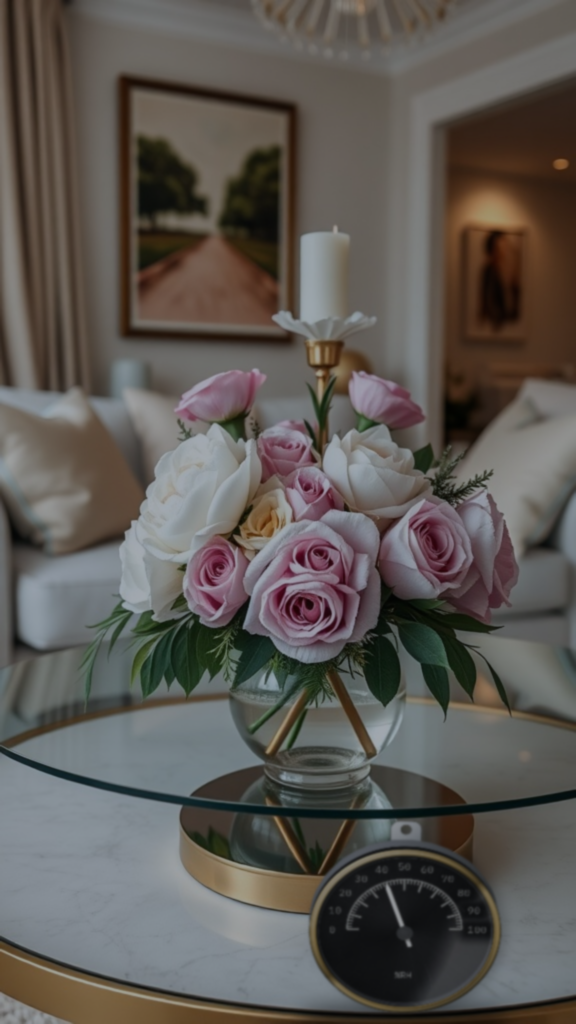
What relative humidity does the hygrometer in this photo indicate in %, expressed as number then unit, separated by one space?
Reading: 40 %
